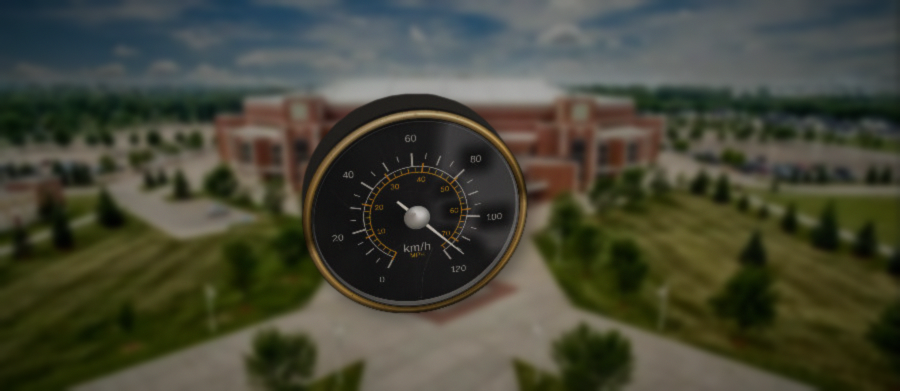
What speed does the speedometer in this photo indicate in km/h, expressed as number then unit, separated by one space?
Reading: 115 km/h
